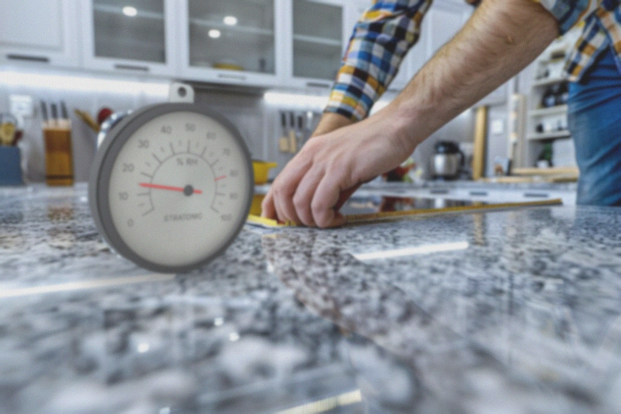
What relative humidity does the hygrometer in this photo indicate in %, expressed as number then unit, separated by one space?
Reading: 15 %
